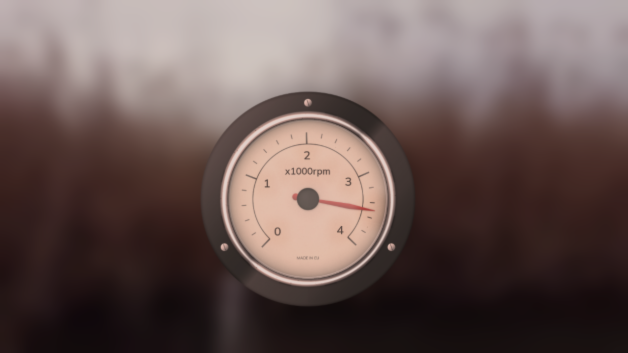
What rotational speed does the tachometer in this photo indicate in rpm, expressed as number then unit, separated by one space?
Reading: 3500 rpm
